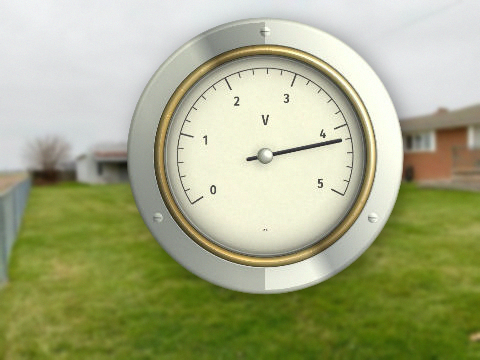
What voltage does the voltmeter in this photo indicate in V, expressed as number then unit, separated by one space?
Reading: 4.2 V
